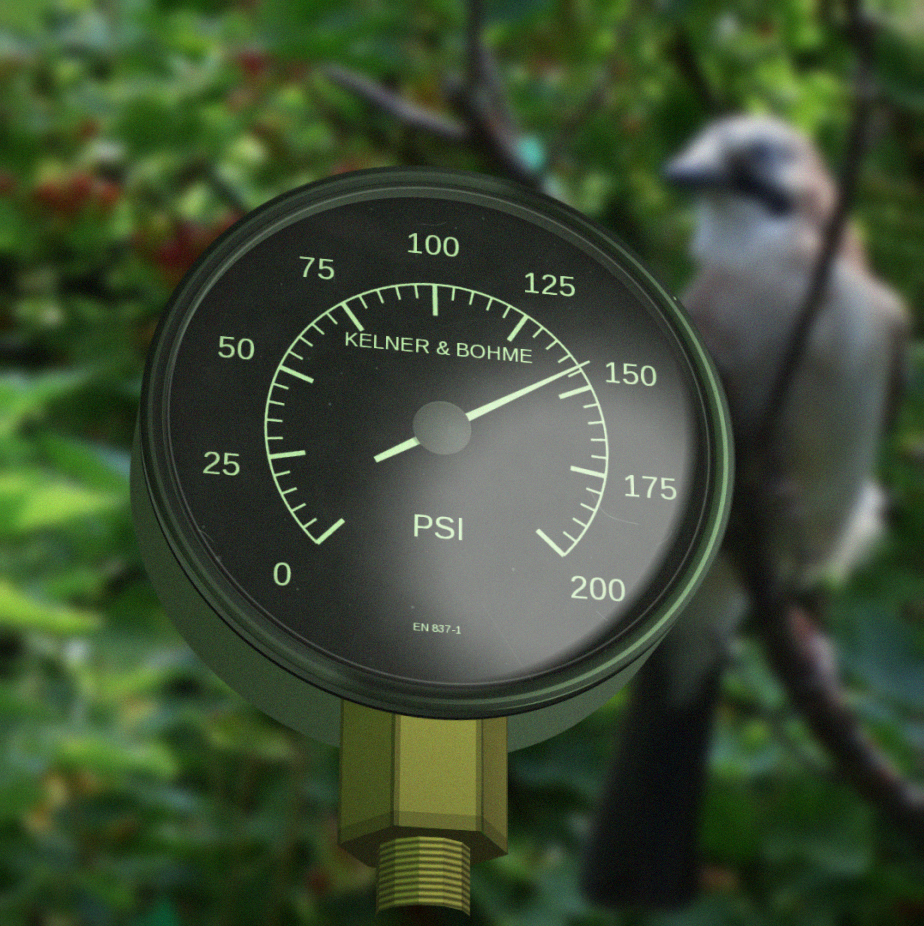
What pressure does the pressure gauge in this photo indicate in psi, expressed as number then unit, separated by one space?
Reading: 145 psi
